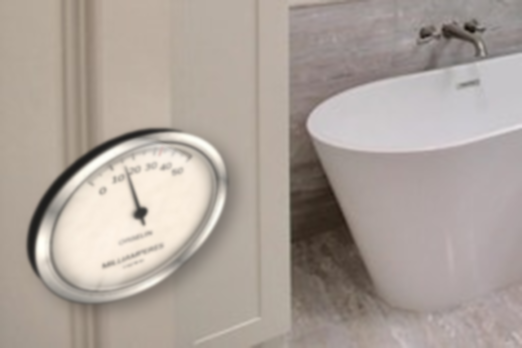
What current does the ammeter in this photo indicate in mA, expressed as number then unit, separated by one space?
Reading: 15 mA
